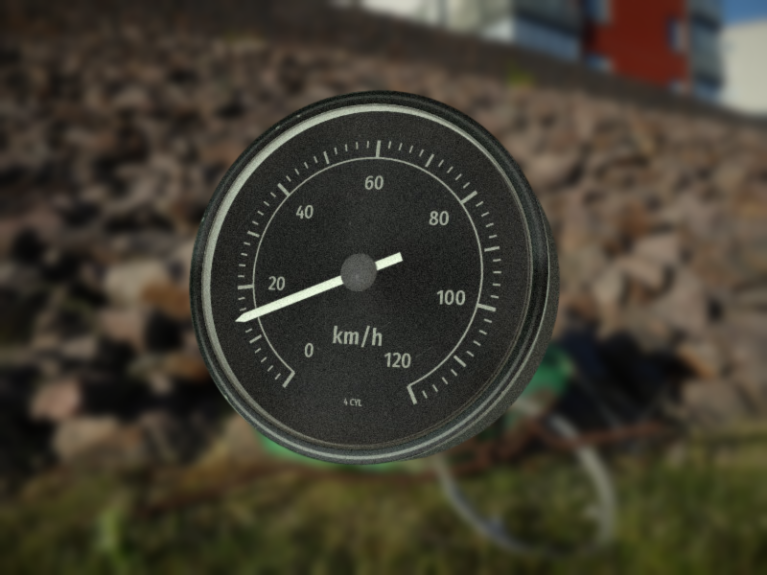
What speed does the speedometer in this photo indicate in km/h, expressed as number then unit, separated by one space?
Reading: 14 km/h
